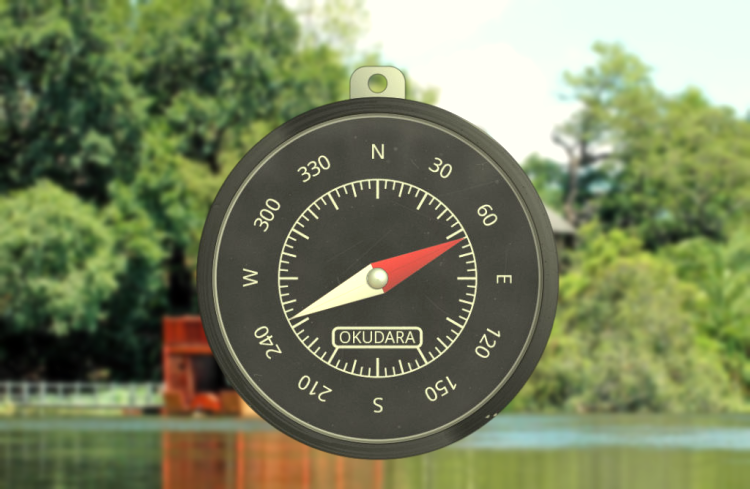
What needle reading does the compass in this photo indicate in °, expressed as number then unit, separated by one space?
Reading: 65 °
